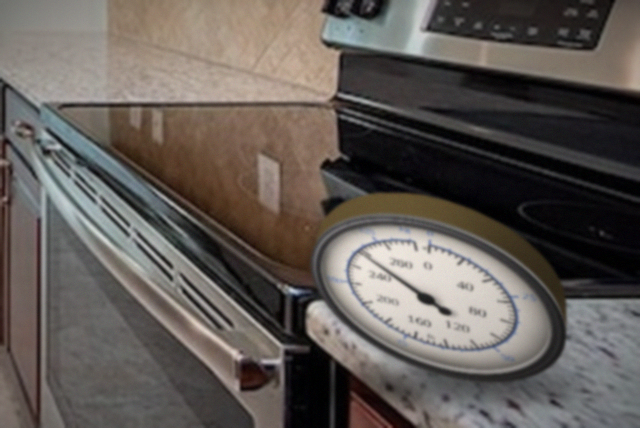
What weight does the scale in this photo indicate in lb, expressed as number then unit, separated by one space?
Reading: 260 lb
